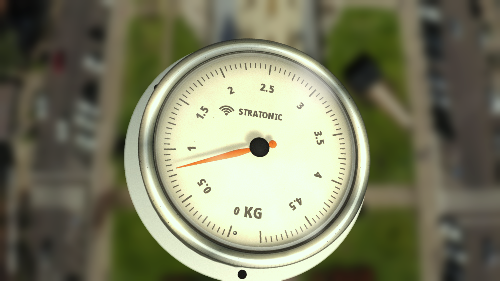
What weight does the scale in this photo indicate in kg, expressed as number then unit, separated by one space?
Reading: 0.8 kg
